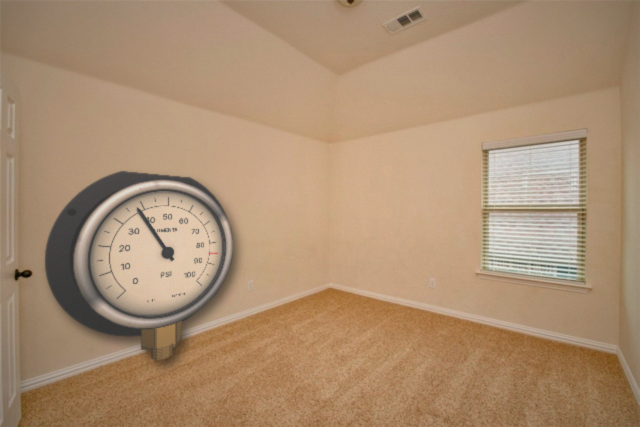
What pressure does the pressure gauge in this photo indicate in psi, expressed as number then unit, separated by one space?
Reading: 37.5 psi
